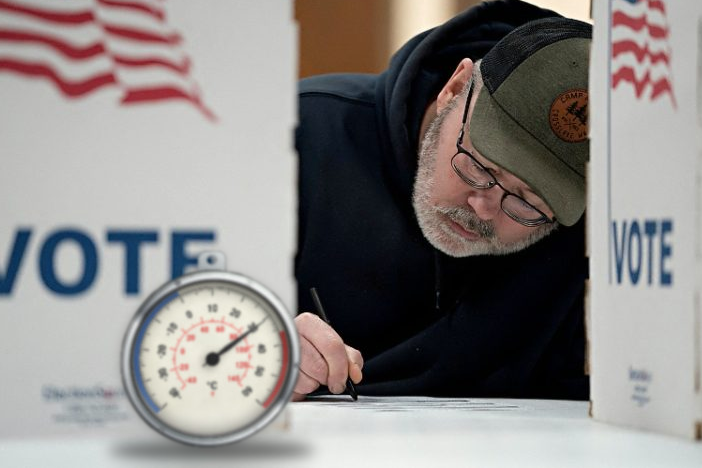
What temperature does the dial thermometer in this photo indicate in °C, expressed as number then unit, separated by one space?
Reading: 30 °C
